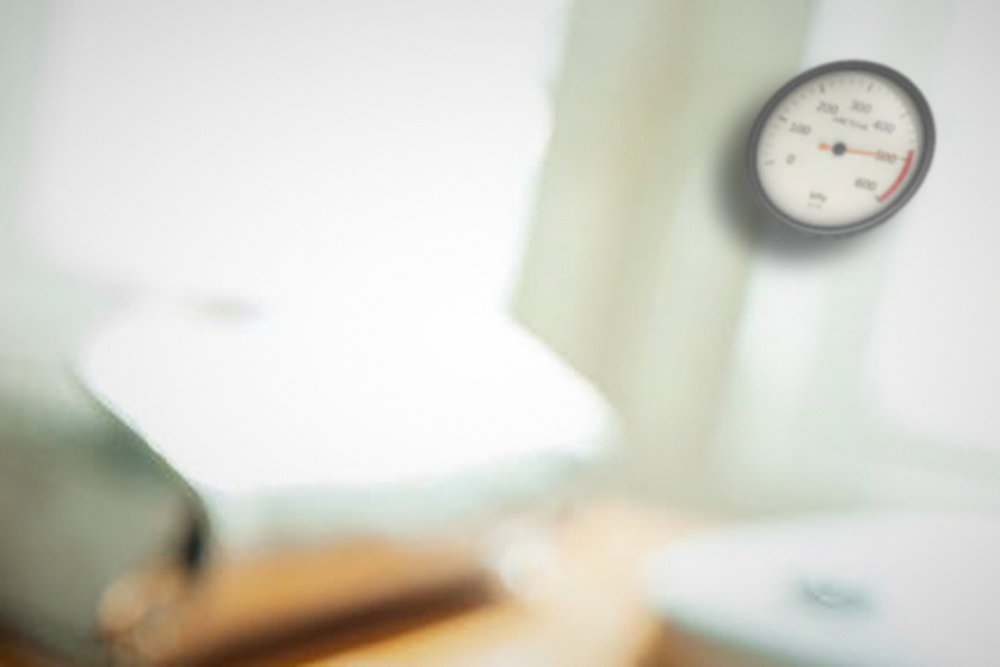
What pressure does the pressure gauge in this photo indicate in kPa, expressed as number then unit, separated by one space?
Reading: 500 kPa
